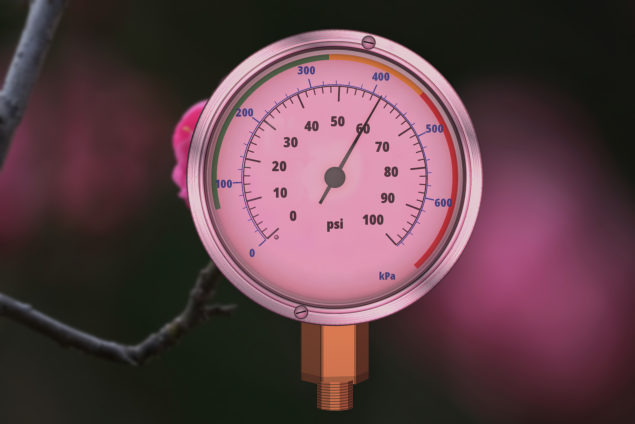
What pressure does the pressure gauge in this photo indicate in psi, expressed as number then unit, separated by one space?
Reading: 60 psi
